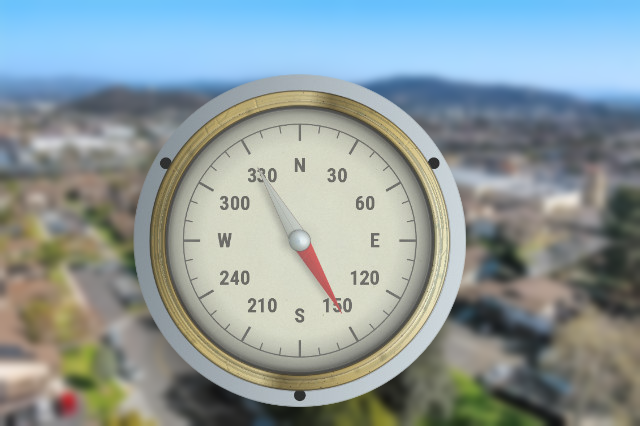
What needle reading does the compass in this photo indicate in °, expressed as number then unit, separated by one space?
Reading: 150 °
